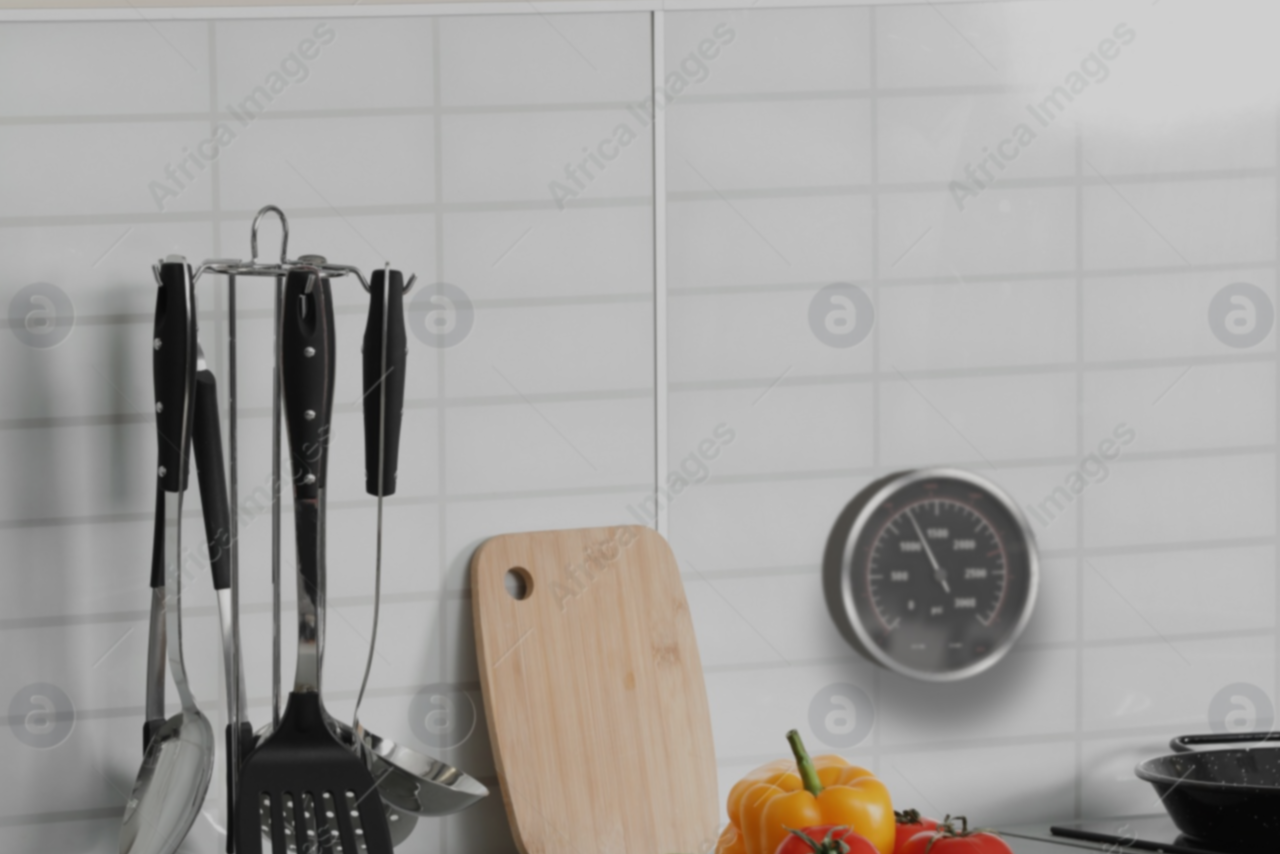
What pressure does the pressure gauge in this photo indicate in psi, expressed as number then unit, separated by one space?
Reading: 1200 psi
